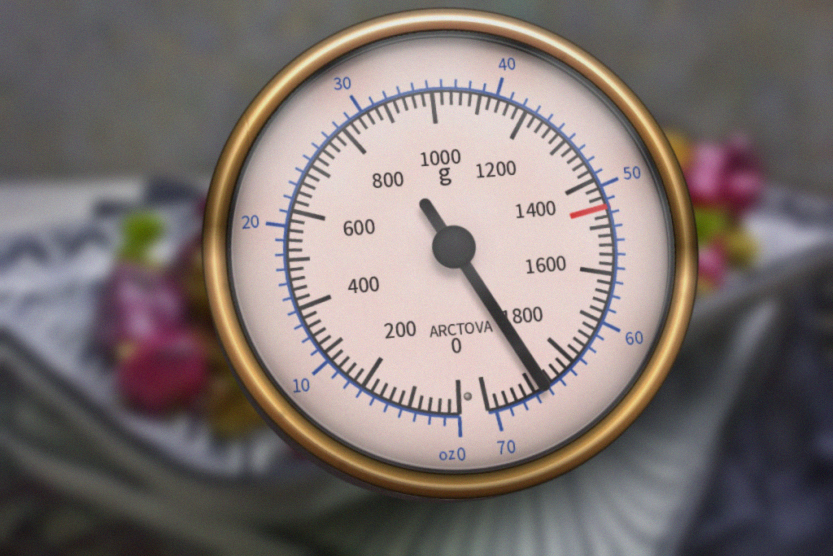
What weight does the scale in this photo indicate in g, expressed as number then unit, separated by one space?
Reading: 1880 g
